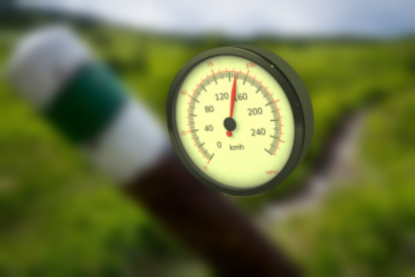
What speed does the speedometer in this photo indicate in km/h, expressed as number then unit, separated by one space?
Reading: 150 km/h
